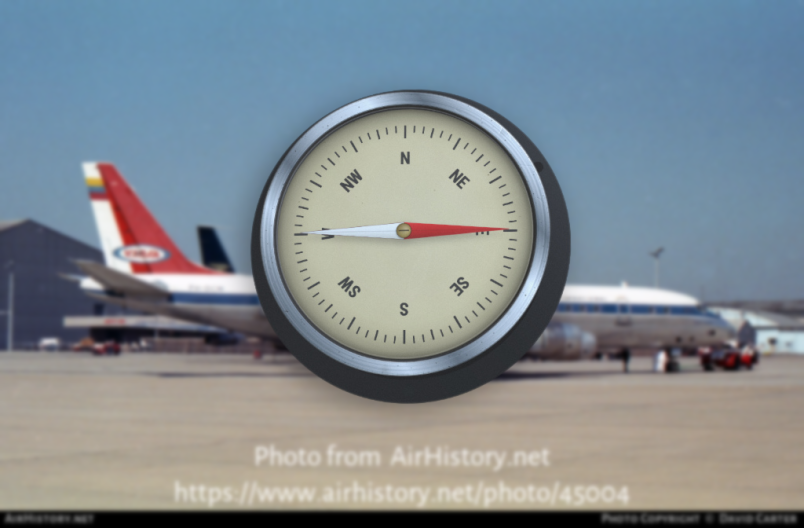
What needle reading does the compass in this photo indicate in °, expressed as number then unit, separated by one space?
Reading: 90 °
